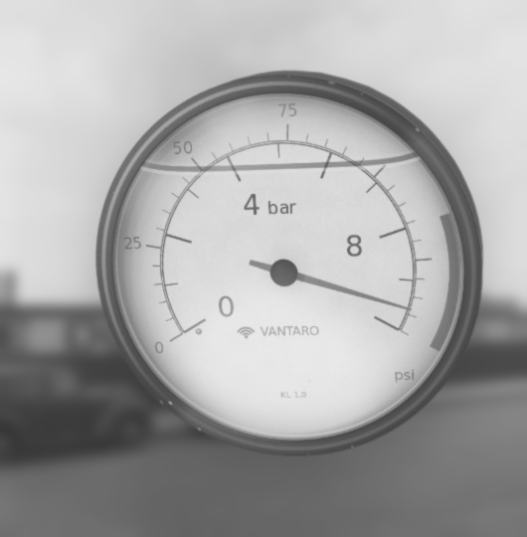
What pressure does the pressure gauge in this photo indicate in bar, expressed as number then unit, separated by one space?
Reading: 9.5 bar
